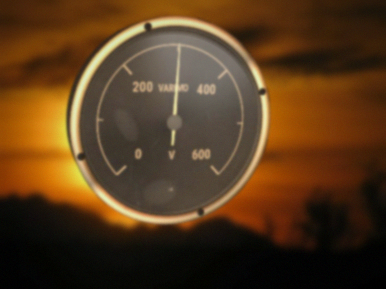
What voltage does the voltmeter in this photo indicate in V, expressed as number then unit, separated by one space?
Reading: 300 V
